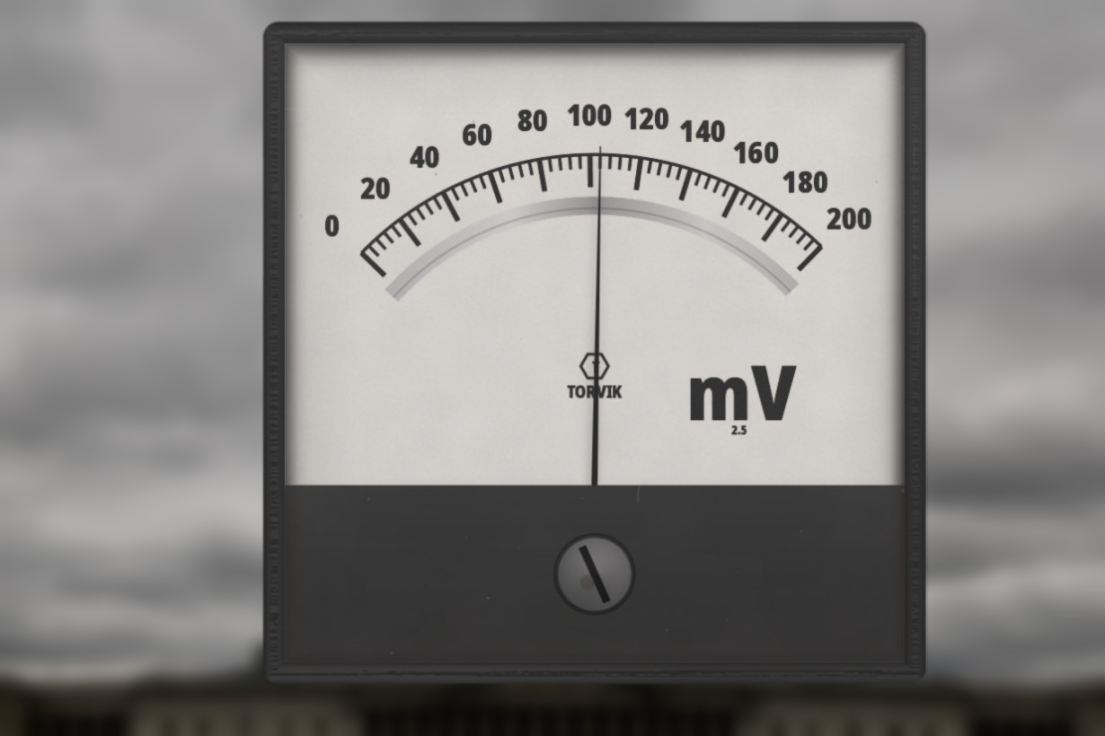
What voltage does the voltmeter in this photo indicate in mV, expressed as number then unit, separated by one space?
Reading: 104 mV
